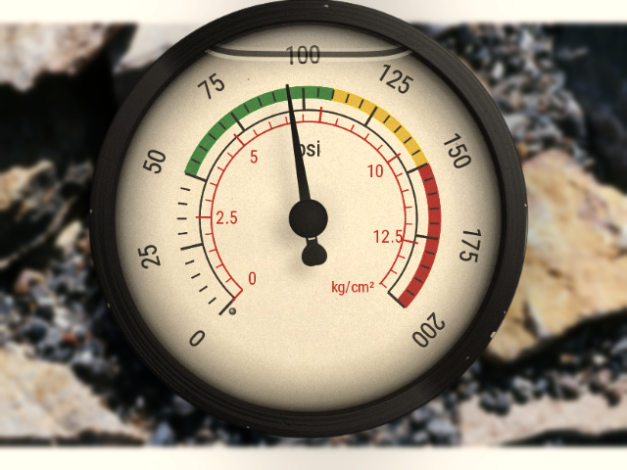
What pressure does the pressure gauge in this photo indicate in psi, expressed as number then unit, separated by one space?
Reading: 95 psi
